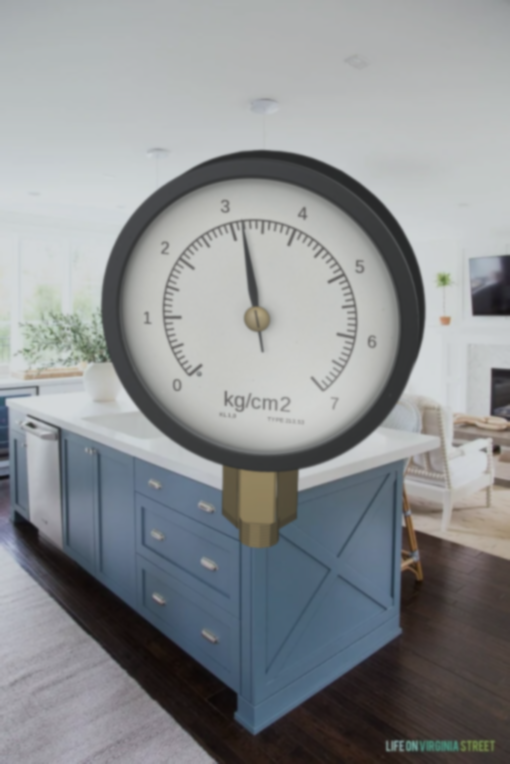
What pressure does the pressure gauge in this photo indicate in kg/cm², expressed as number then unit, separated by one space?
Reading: 3.2 kg/cm²
